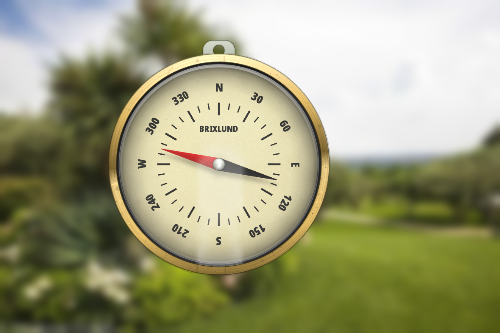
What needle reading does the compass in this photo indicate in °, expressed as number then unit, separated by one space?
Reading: 285 °
